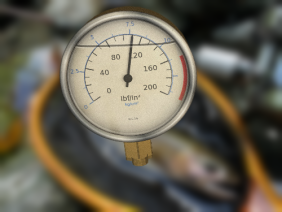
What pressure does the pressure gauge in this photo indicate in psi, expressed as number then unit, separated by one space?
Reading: 110 psi
